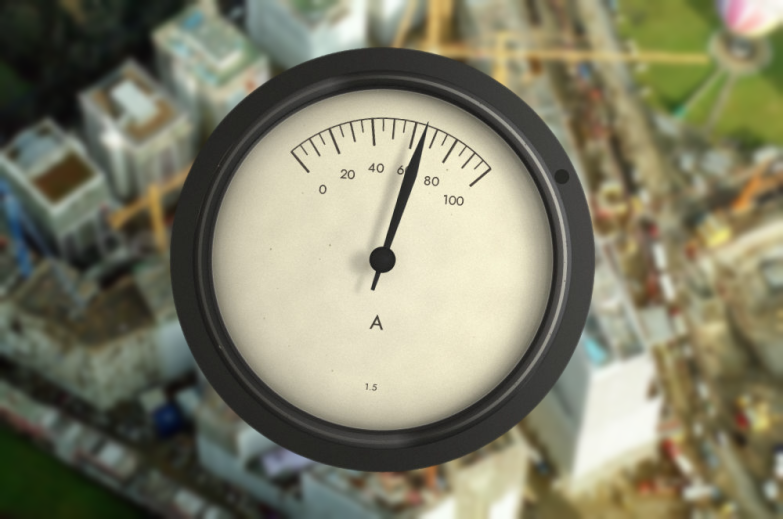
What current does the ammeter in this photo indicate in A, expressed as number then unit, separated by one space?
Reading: 65 A
